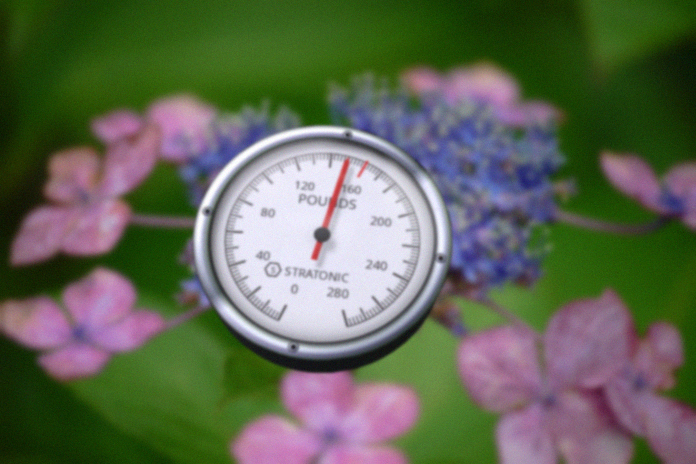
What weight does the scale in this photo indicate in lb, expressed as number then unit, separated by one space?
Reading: 150 lb
